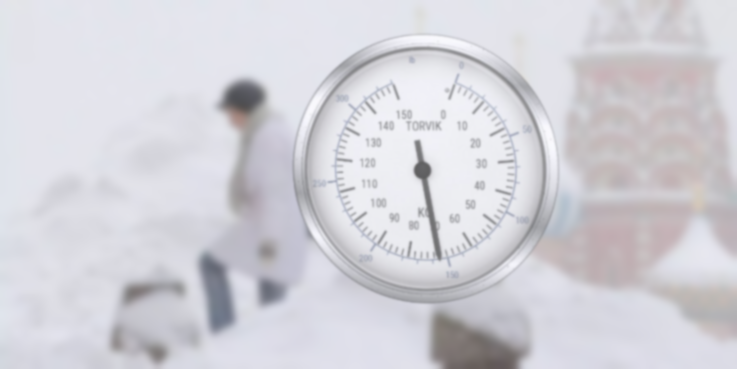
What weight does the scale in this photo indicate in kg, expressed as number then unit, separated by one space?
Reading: 70 kg
